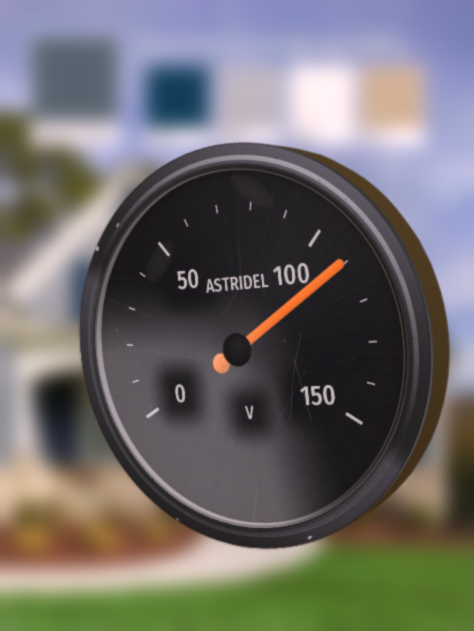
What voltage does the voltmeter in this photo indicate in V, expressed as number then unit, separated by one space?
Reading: 110 V
